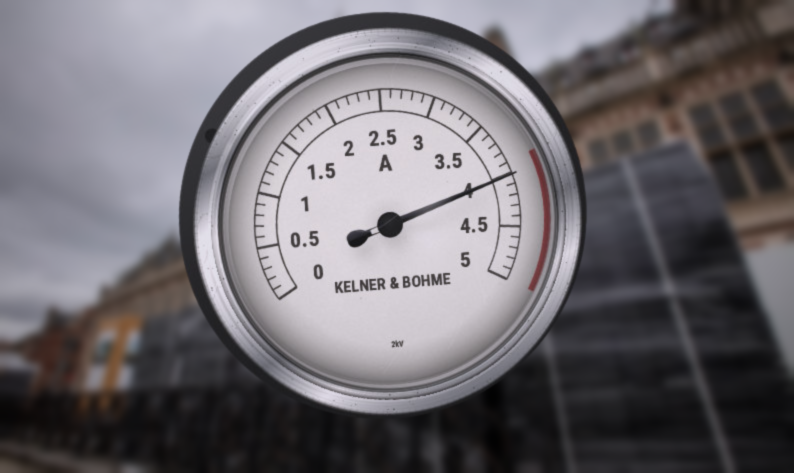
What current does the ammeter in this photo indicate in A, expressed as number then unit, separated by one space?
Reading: 4 A
